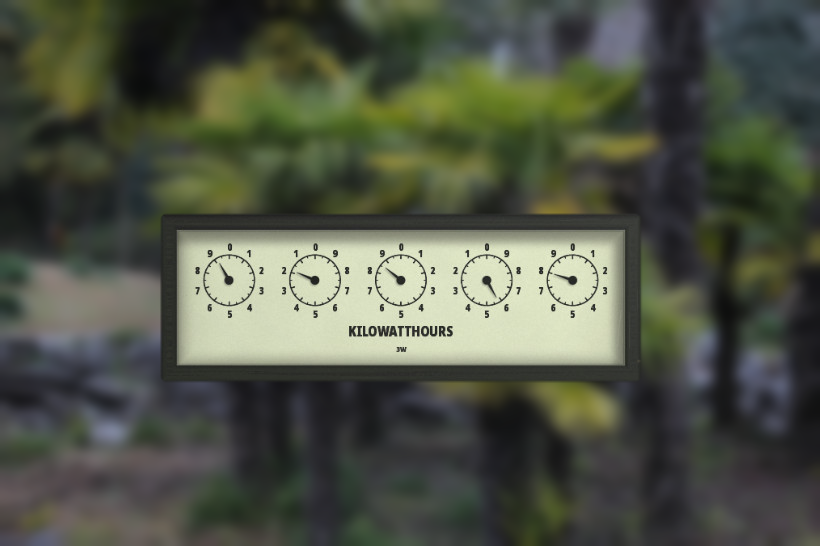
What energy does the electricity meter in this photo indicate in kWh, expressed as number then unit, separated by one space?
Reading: 91858 kWh
